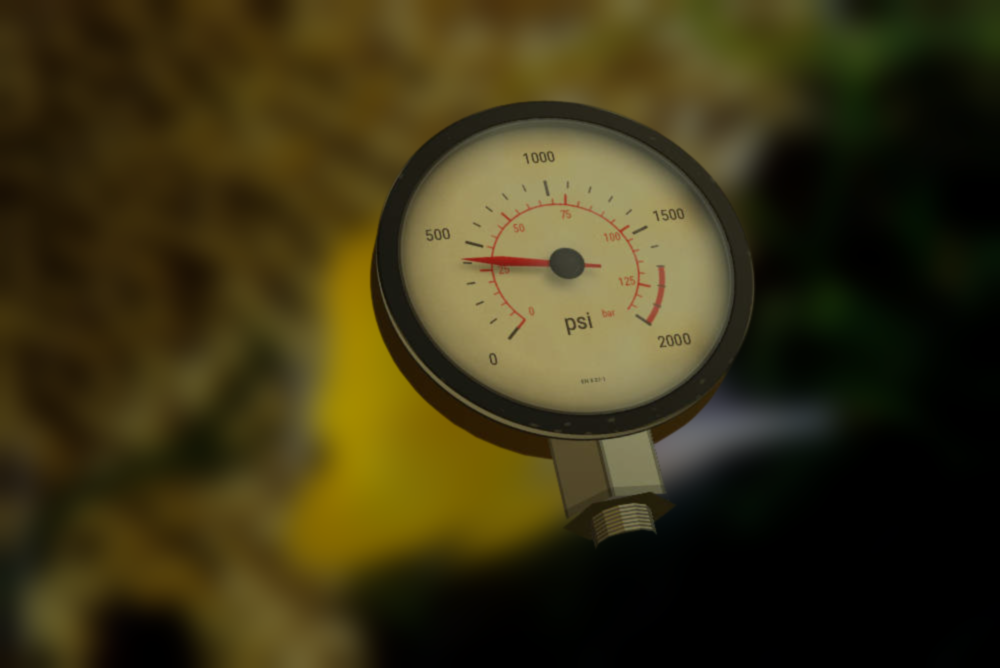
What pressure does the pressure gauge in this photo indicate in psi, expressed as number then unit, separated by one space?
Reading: 400 psi
